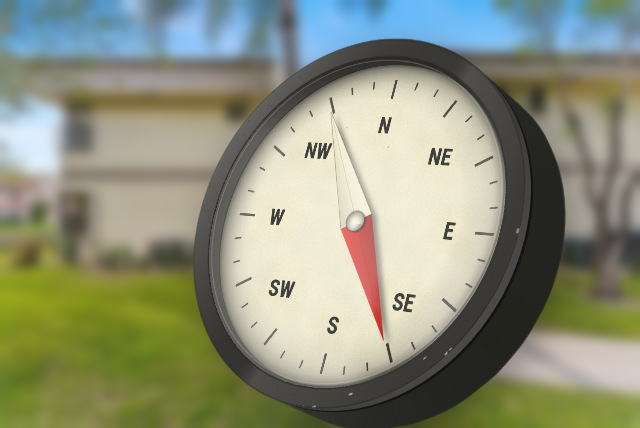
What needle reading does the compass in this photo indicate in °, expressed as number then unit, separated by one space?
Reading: 150 °
